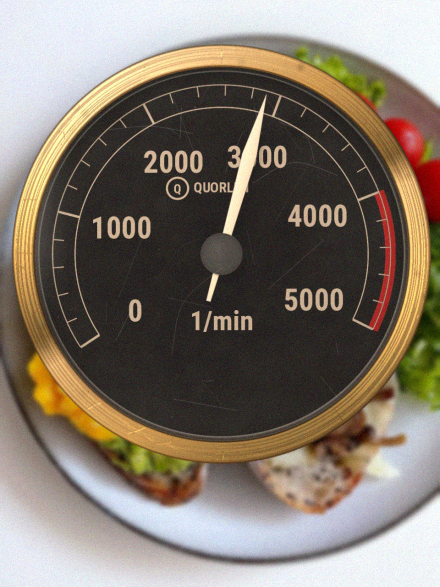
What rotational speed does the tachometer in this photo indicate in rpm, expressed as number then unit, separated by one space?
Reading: 2900 rpm
